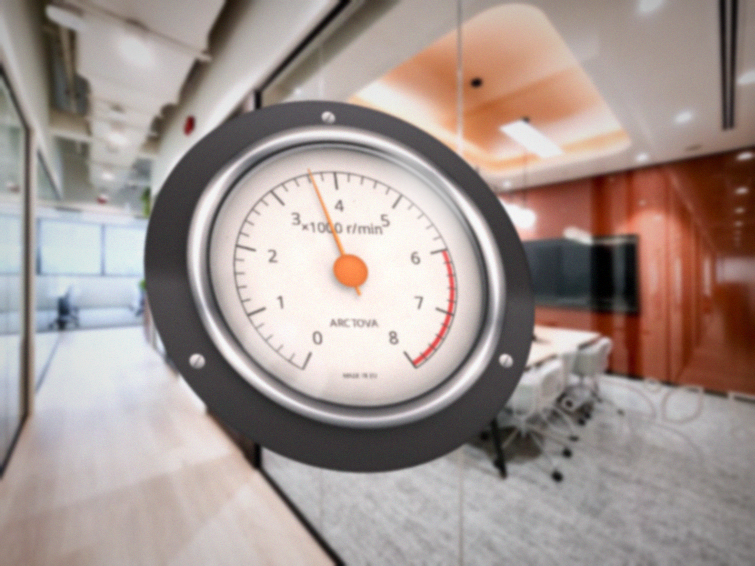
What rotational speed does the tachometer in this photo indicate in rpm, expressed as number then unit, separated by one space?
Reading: 3600 rpm
